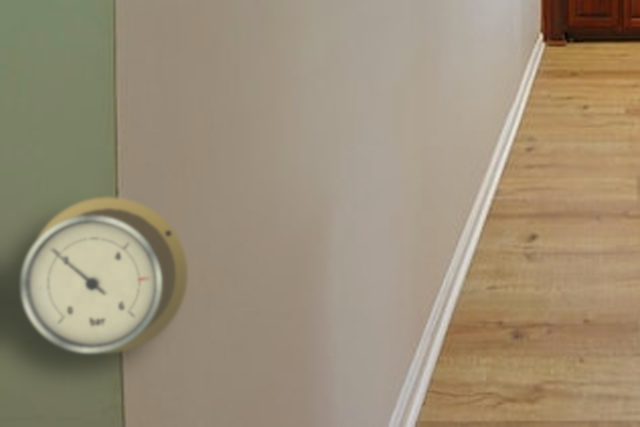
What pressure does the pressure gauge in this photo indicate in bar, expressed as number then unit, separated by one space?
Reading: 2 bar
